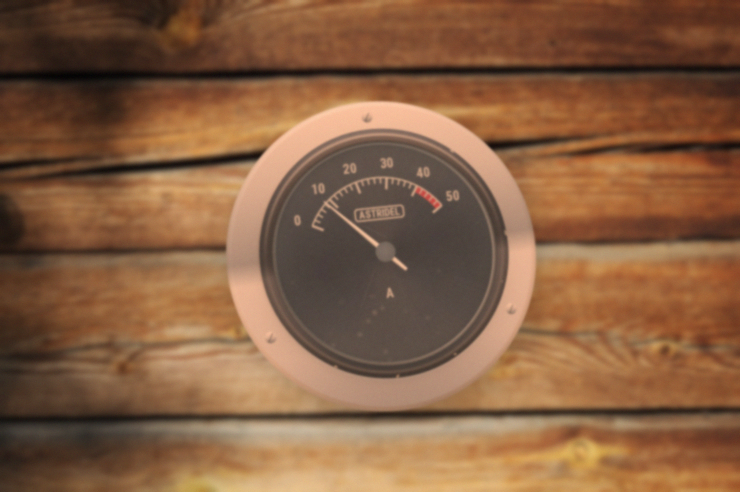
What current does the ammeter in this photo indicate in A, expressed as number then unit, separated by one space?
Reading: 8 A
